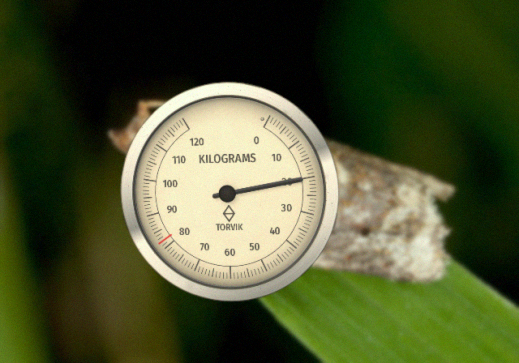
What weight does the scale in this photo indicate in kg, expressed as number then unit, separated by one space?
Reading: 20 kg
